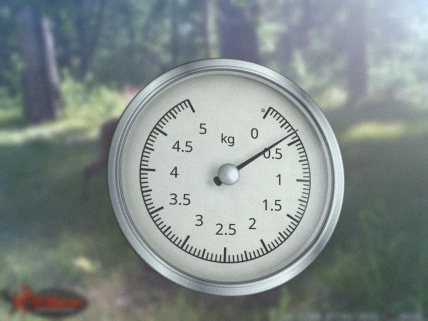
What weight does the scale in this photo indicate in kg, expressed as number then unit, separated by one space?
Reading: 0.4 kg
